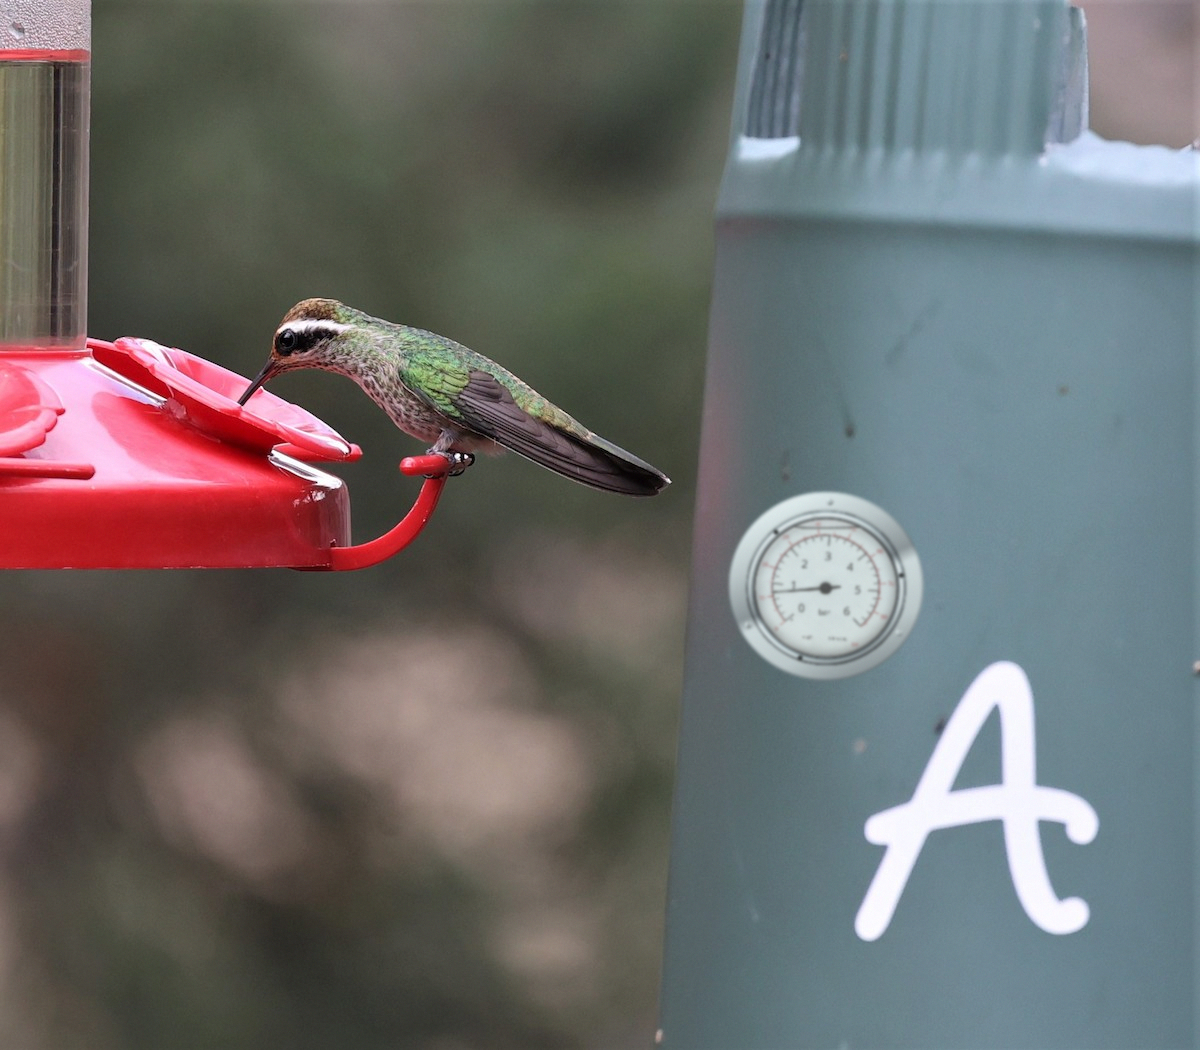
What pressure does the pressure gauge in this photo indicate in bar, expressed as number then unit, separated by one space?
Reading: 0.8 bar
